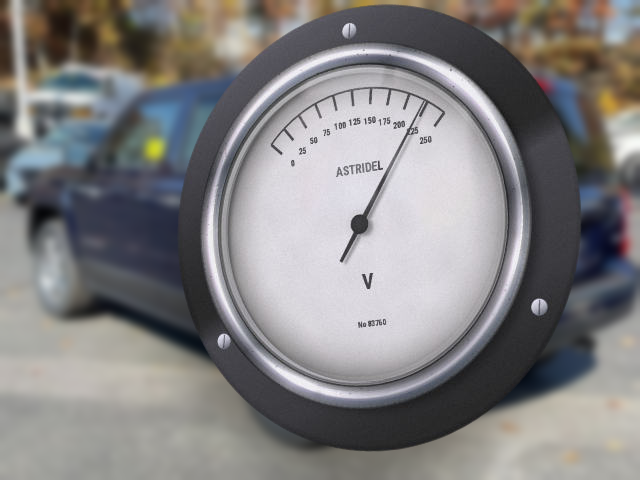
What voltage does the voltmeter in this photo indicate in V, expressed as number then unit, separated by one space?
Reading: 225 V
